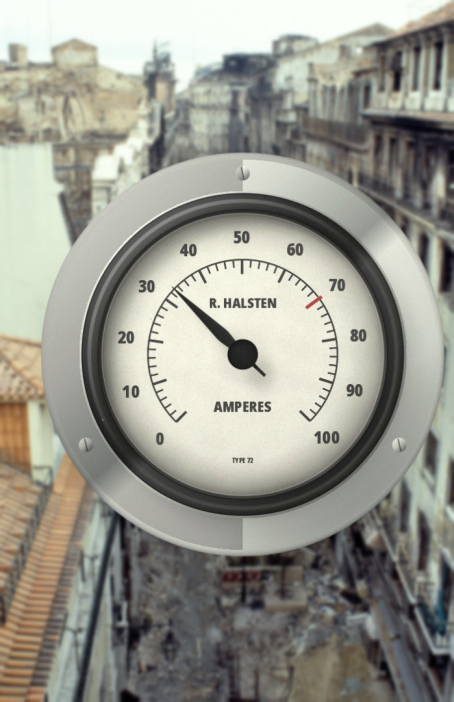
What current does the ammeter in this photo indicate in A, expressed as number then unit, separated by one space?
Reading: 33 A
